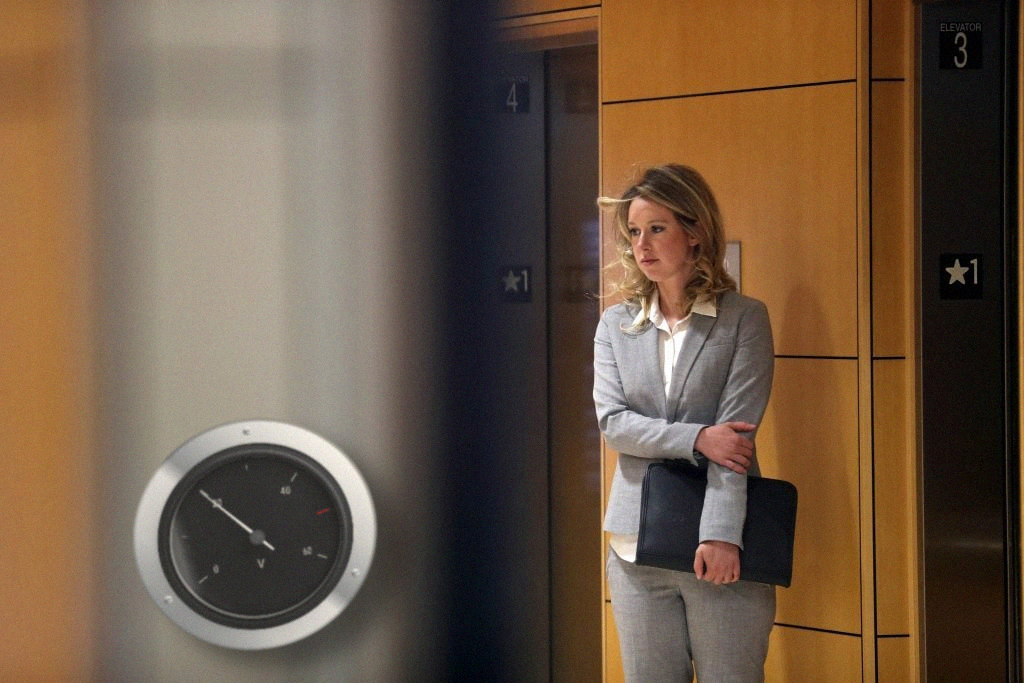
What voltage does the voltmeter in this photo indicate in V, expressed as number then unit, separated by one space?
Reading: 20 V
